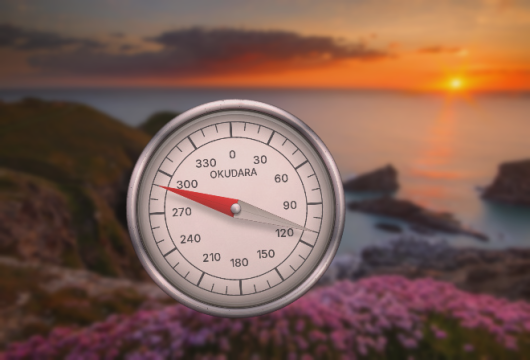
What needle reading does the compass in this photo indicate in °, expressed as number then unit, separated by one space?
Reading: 290 °
